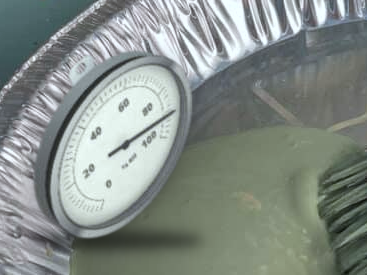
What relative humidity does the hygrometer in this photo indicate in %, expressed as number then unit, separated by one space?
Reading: 90 %
